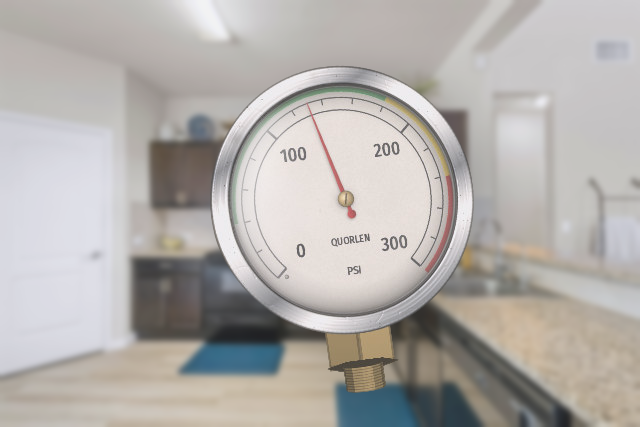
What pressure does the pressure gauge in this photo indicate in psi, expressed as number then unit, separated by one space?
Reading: 130 psi
